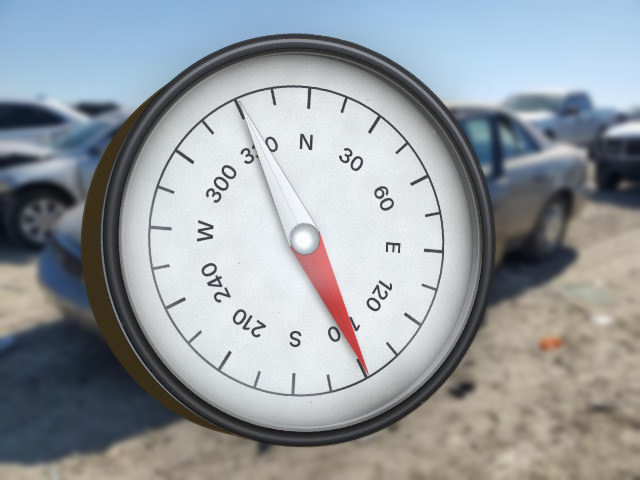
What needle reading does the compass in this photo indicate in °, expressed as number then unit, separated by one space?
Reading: 150 °
